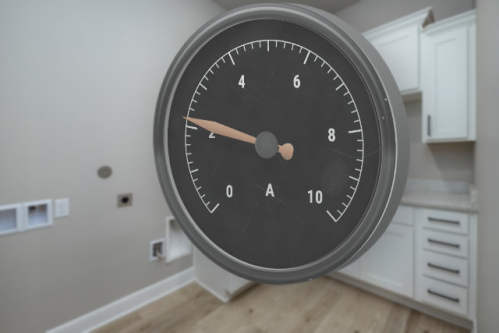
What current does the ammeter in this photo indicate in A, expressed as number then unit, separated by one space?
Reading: 2.2 A
